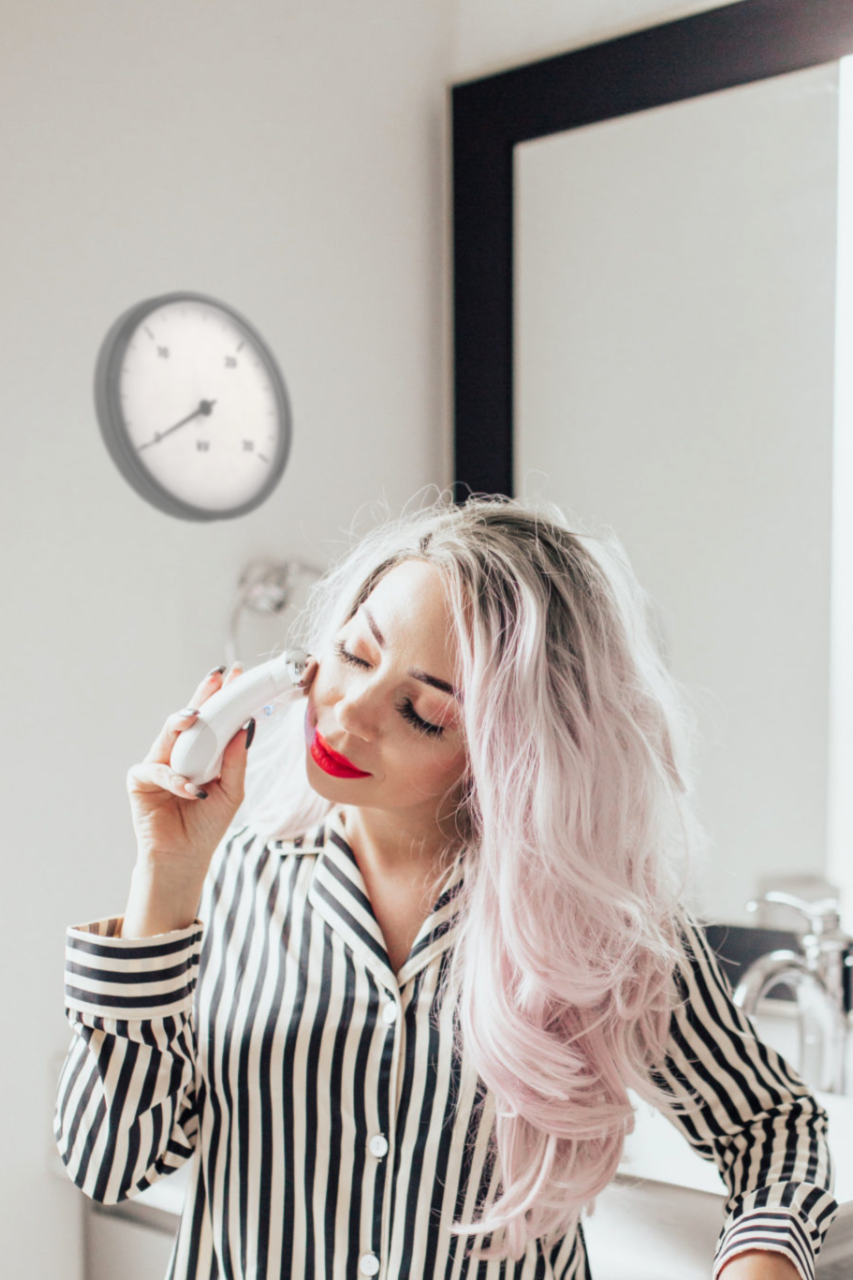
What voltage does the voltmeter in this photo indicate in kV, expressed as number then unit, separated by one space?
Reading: 0 kV
